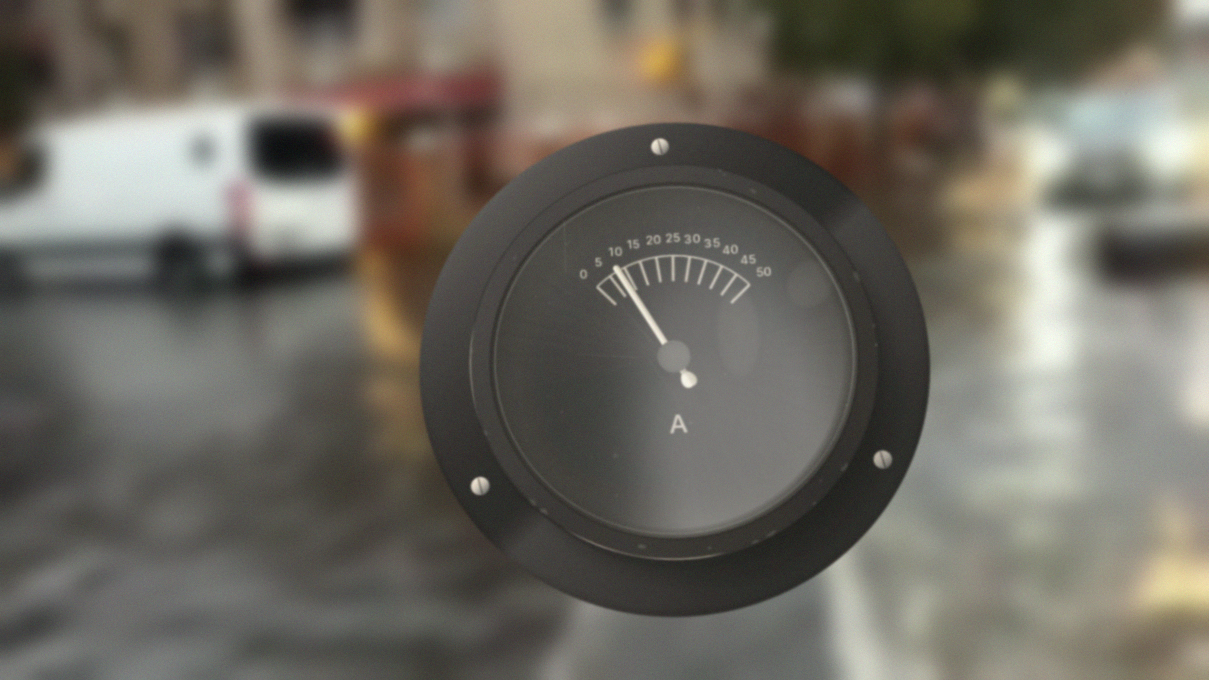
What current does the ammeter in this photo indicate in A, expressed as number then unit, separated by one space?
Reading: 7.5 A
